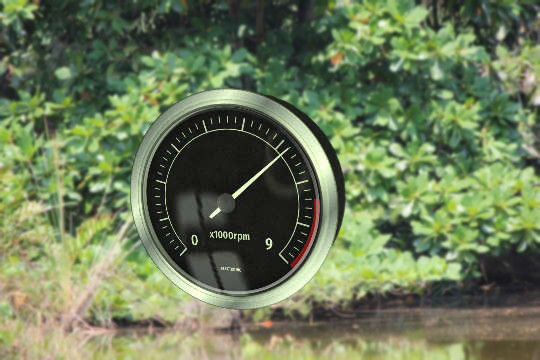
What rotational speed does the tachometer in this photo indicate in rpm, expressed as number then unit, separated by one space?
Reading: 6200 rpm
